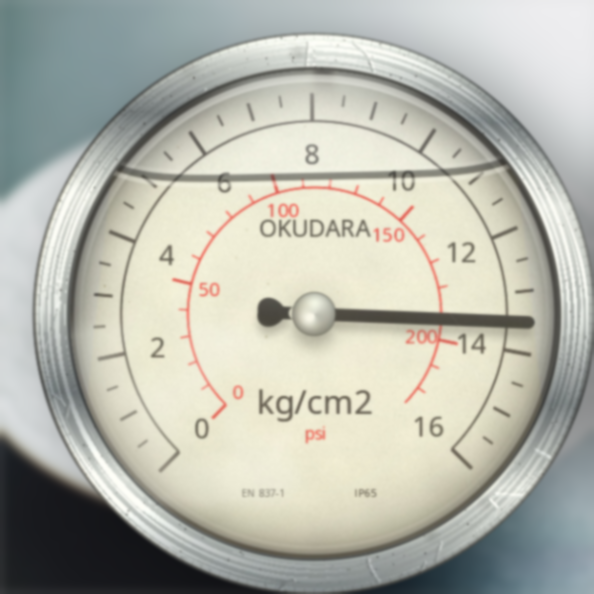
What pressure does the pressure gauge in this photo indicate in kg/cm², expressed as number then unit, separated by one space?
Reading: 13.5 kg/cm²
